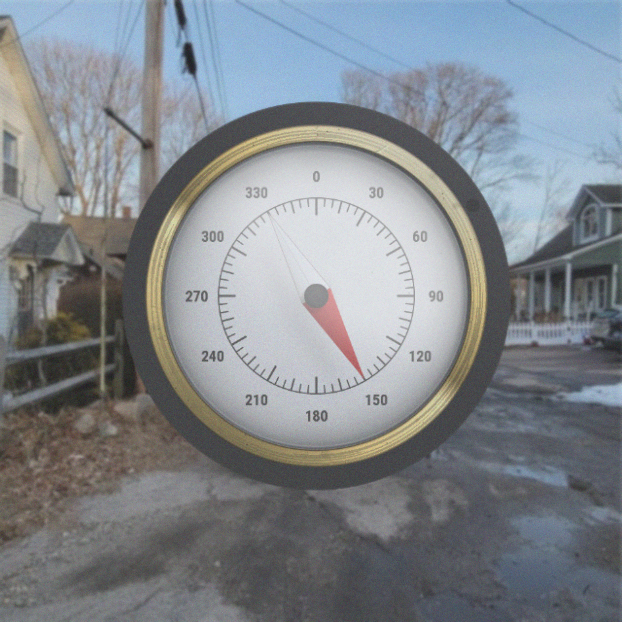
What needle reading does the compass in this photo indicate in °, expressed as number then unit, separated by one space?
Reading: 150 °
